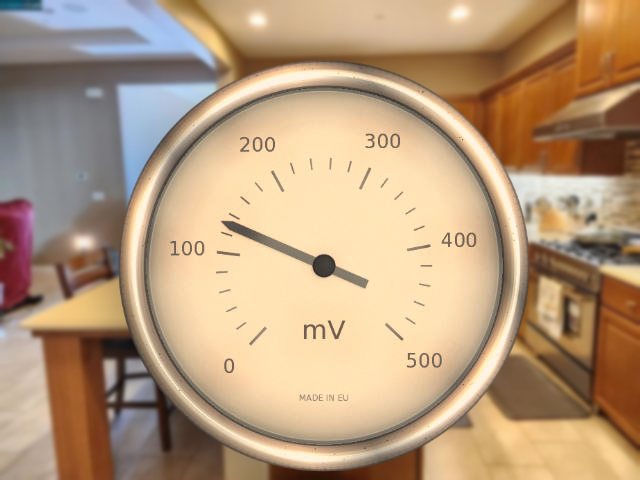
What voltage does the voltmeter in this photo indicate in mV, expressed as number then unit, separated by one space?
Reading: 130 mV
